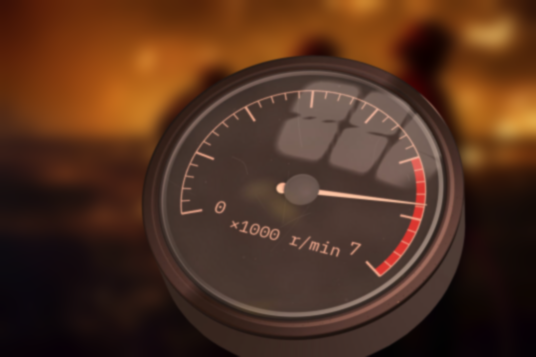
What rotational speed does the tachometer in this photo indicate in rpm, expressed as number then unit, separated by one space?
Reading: 5800 rpm
